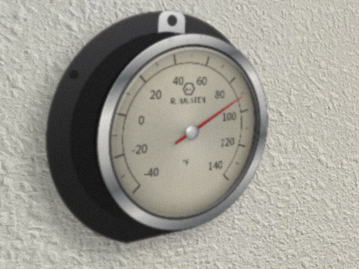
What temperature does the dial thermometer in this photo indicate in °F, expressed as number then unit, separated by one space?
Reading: 90 °F
